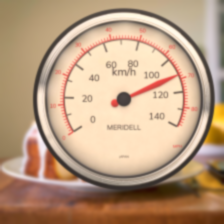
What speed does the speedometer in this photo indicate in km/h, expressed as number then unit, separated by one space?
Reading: 110 km/h
